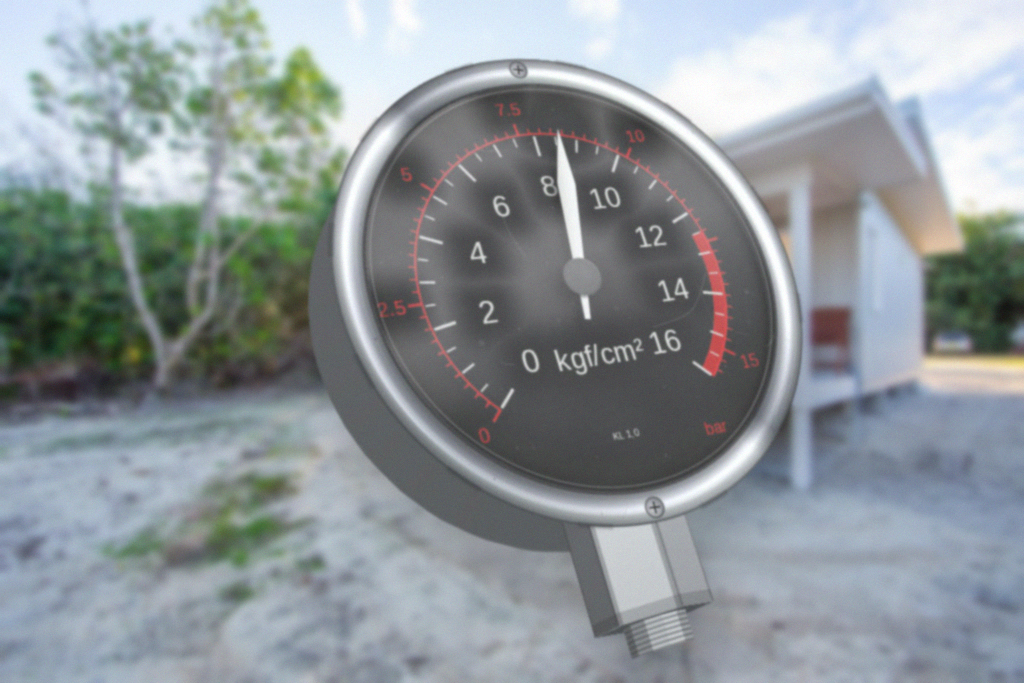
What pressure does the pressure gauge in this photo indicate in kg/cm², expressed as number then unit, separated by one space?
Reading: 8.5 kg/cm²
